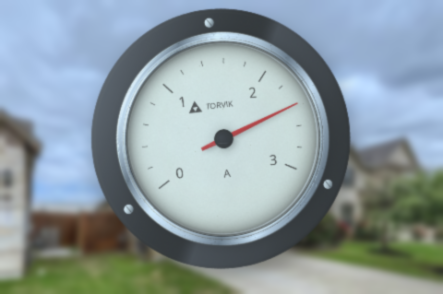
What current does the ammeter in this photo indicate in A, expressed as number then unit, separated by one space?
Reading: 2.4 A
